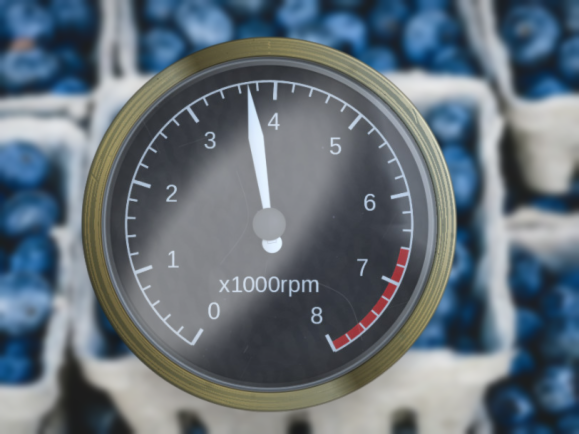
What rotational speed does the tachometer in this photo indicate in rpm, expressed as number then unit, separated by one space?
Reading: 3700 rpm
